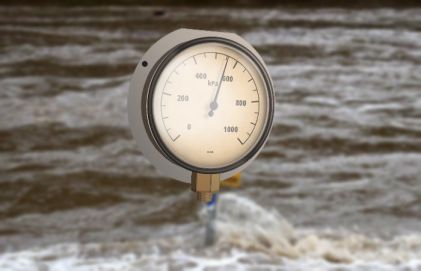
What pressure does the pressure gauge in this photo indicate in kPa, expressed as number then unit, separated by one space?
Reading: 550 kPa
